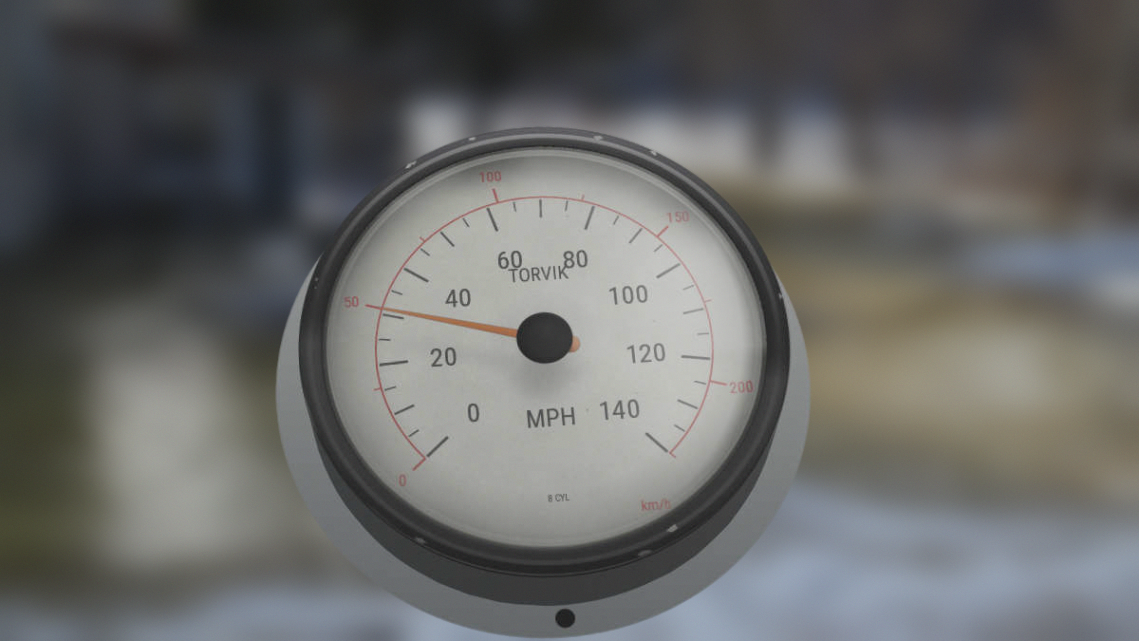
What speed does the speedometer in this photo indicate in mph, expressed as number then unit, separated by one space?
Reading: 30 mph
